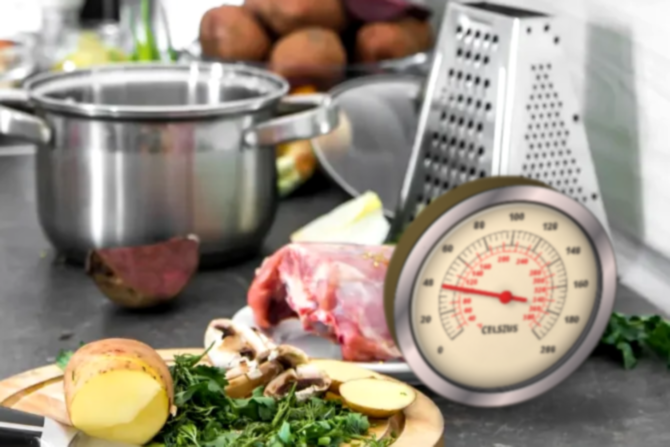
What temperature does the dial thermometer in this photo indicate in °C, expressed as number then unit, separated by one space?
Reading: 40 °C
